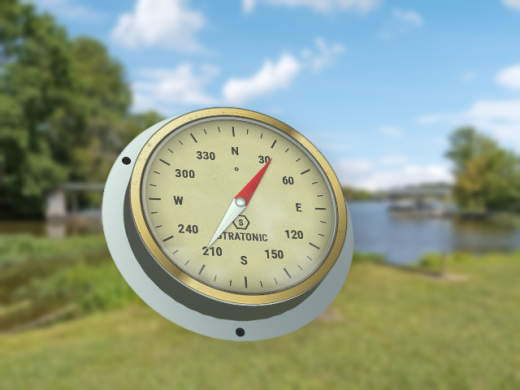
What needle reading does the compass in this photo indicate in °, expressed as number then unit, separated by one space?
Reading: 35 °
